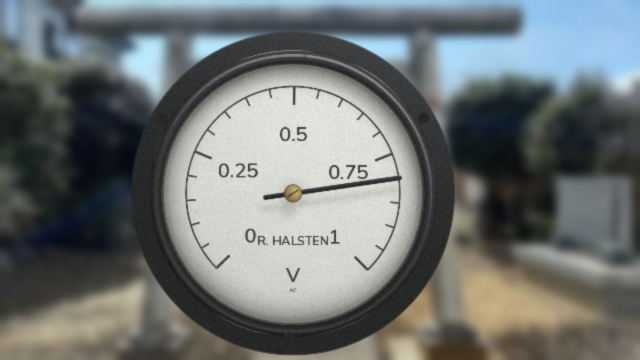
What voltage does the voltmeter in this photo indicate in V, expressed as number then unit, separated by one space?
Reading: 0.8 V
